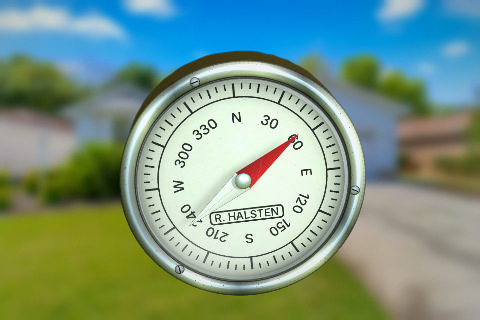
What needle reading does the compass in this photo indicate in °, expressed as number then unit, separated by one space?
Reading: 55 °
